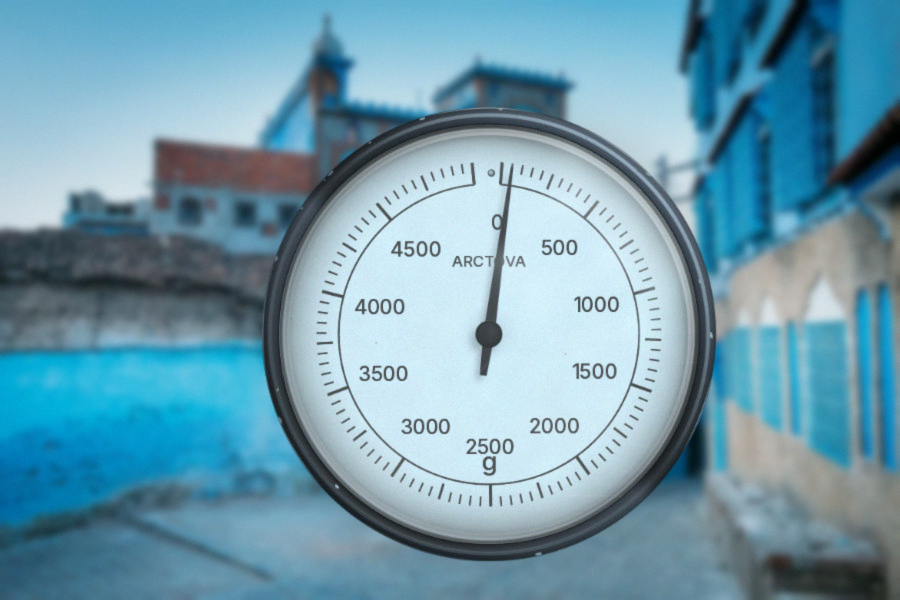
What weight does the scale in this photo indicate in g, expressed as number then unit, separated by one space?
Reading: 50 g
